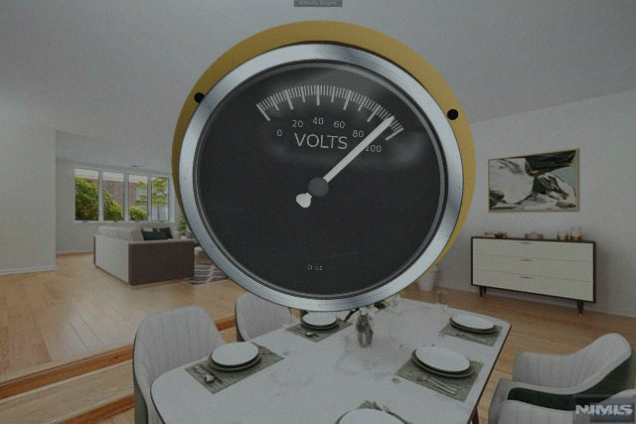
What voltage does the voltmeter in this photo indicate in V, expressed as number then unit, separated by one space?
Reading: 90 V
